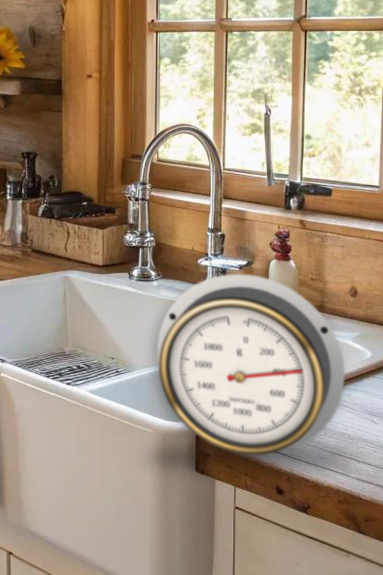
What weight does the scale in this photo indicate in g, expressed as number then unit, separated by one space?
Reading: 400 g
